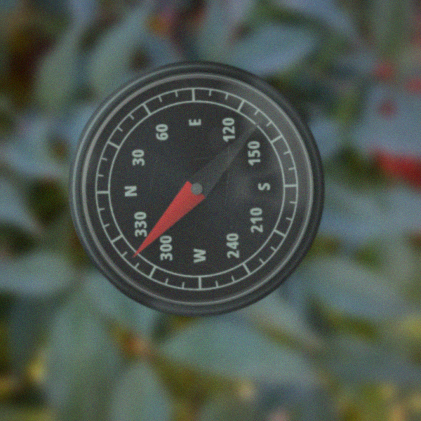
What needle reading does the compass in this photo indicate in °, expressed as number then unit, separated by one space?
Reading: 315 °
